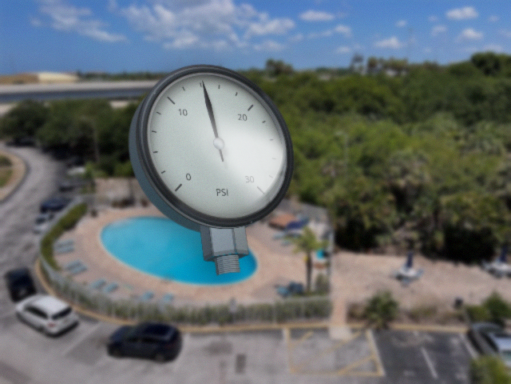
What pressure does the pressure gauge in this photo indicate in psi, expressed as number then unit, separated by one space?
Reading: 14 psi
